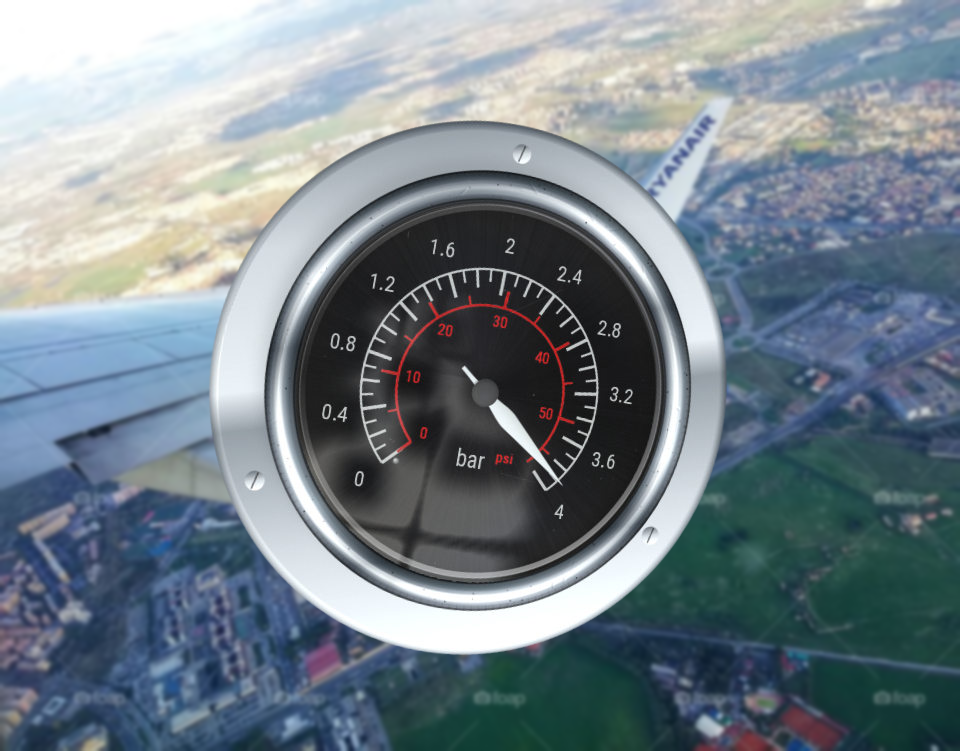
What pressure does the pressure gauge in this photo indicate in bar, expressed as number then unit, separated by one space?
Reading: 3.9 bar
